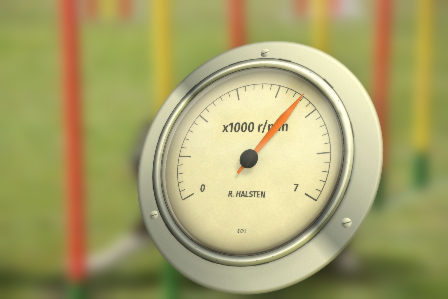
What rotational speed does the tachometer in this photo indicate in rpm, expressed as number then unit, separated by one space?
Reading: 4600 rpm
